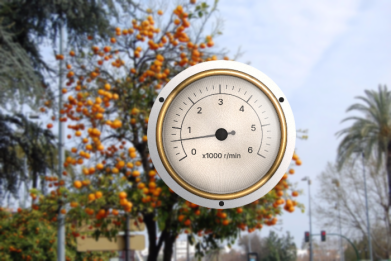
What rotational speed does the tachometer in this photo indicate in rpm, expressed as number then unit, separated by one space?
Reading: 600 rpm
